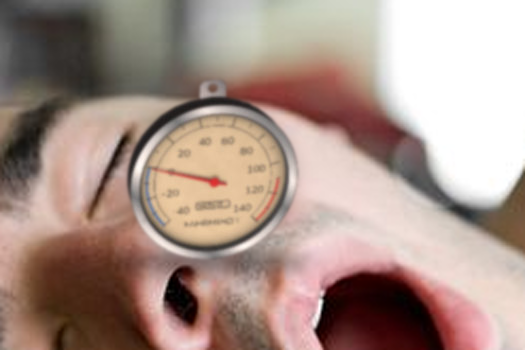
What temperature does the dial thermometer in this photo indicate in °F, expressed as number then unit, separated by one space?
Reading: 0 °F
